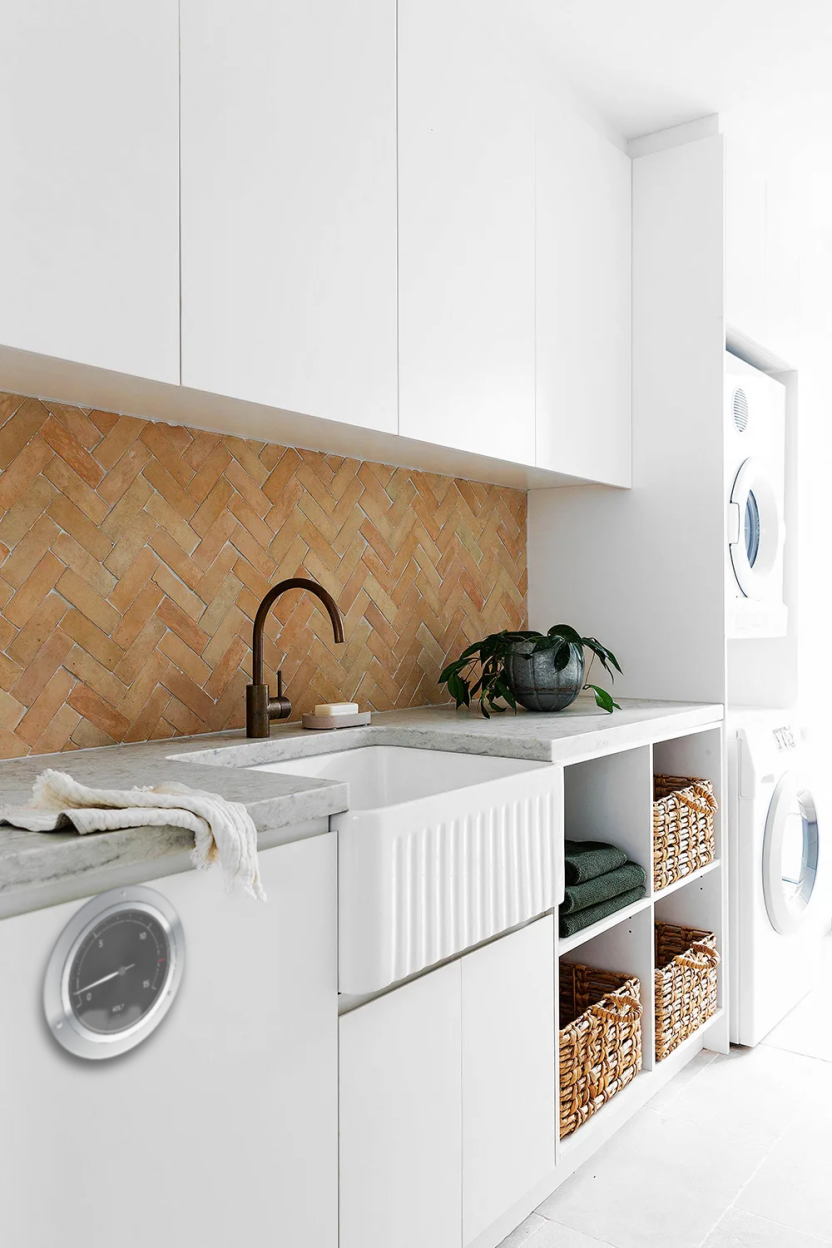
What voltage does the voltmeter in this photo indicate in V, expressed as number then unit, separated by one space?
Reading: 1 V
